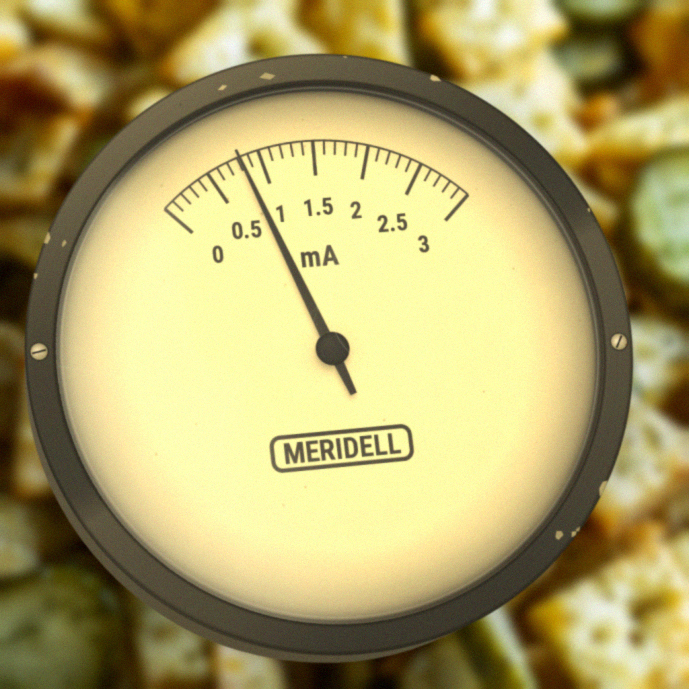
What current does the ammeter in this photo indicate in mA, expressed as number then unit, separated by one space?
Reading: 0.8 mA
